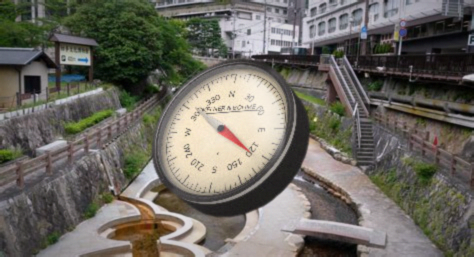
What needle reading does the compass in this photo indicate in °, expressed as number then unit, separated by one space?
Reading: 125 °
